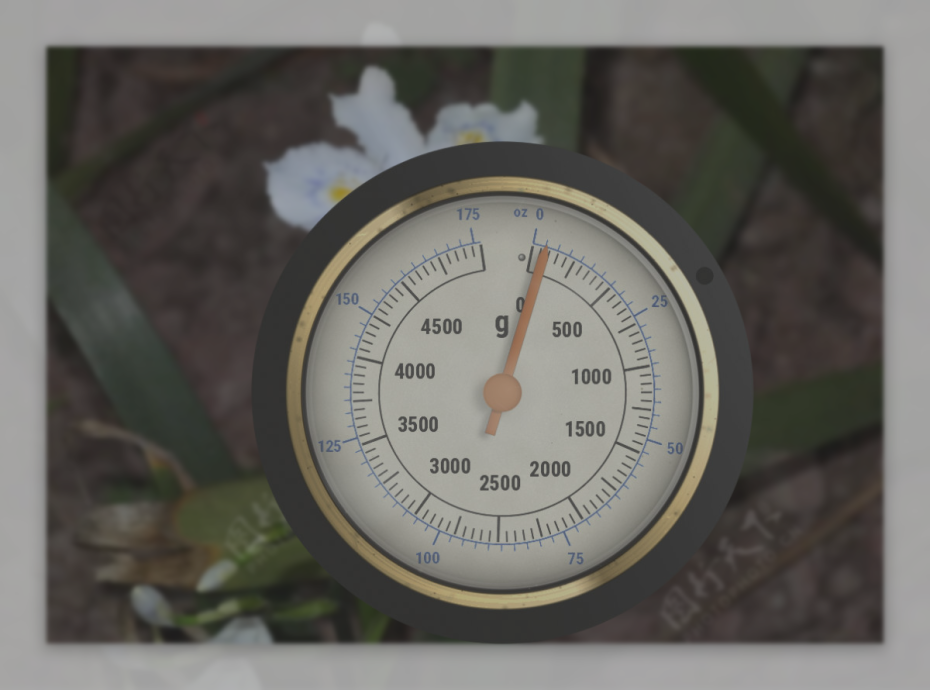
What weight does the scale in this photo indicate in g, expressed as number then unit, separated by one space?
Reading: 75 g
